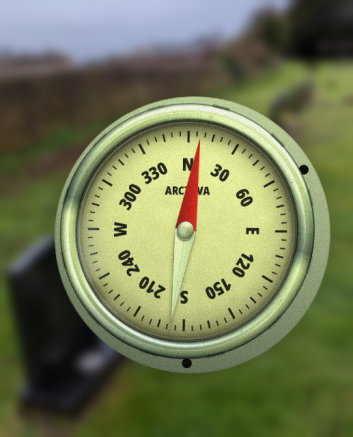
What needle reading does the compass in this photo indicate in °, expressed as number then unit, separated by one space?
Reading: 7.5 °
